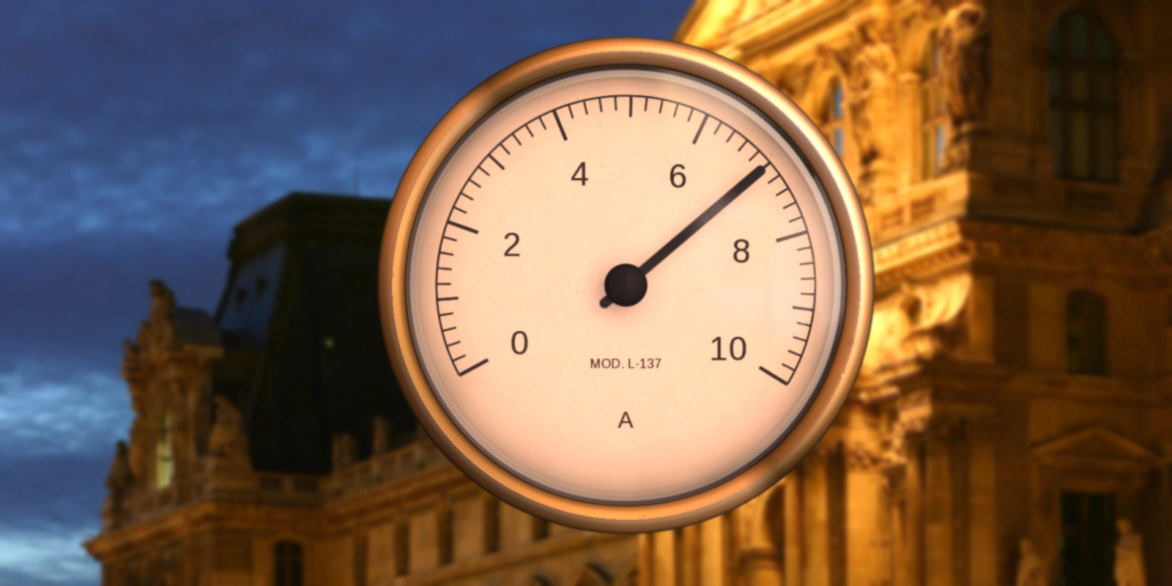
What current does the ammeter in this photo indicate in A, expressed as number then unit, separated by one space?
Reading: 7 A
